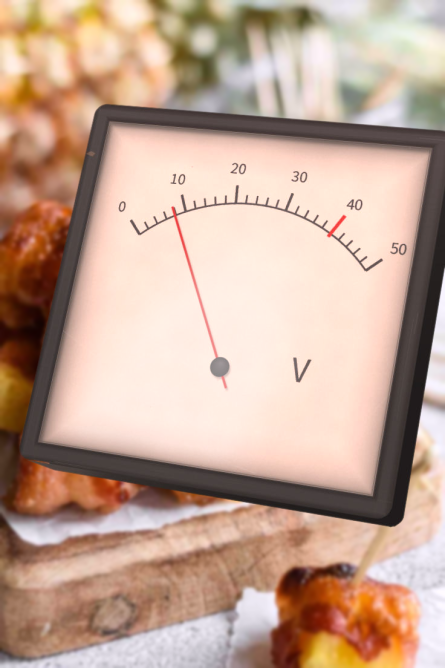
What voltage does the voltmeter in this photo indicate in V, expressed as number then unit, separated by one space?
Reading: 8 V
